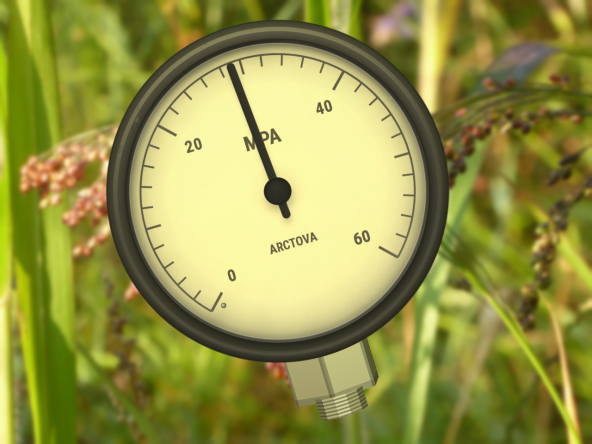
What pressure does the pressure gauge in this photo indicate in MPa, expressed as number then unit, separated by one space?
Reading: 29 MPa
